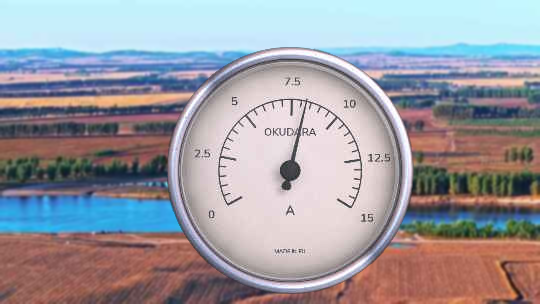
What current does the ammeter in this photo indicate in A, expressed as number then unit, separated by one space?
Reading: 8.25 A
